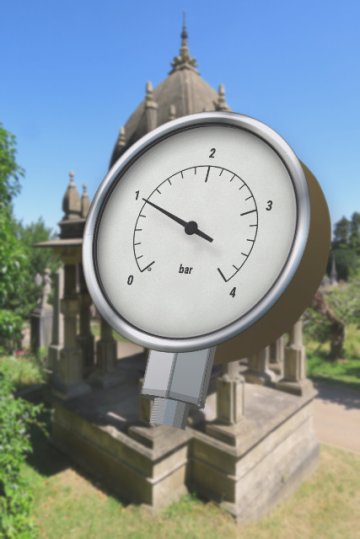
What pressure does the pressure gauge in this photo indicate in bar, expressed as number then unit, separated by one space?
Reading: 1 bar
